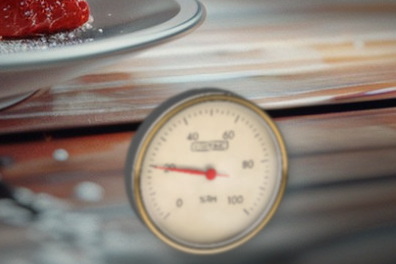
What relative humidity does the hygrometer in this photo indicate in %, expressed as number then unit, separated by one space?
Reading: 20 %
